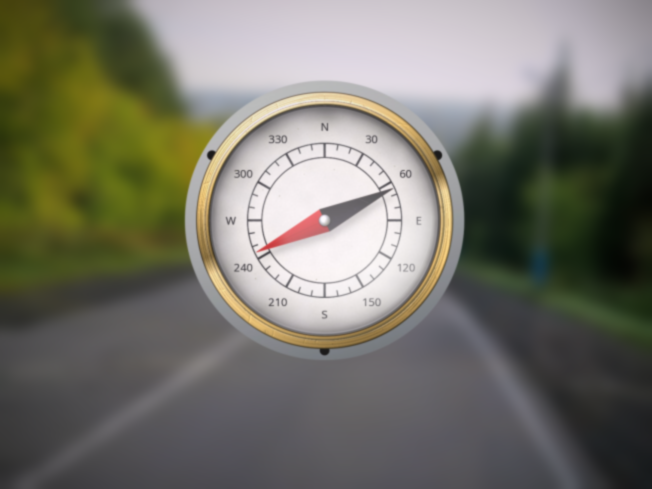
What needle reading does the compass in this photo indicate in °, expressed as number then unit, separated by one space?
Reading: 245 °
